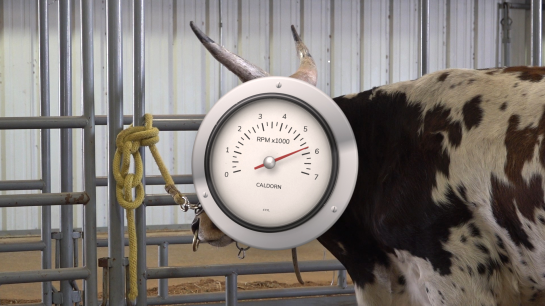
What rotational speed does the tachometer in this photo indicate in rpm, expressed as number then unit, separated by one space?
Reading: 5750 rpm
